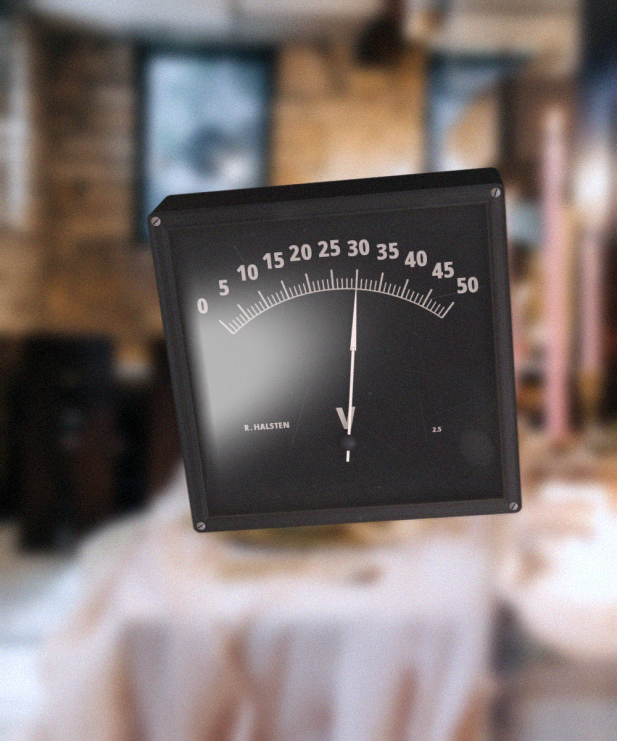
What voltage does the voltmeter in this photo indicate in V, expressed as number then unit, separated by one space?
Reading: 30 V
